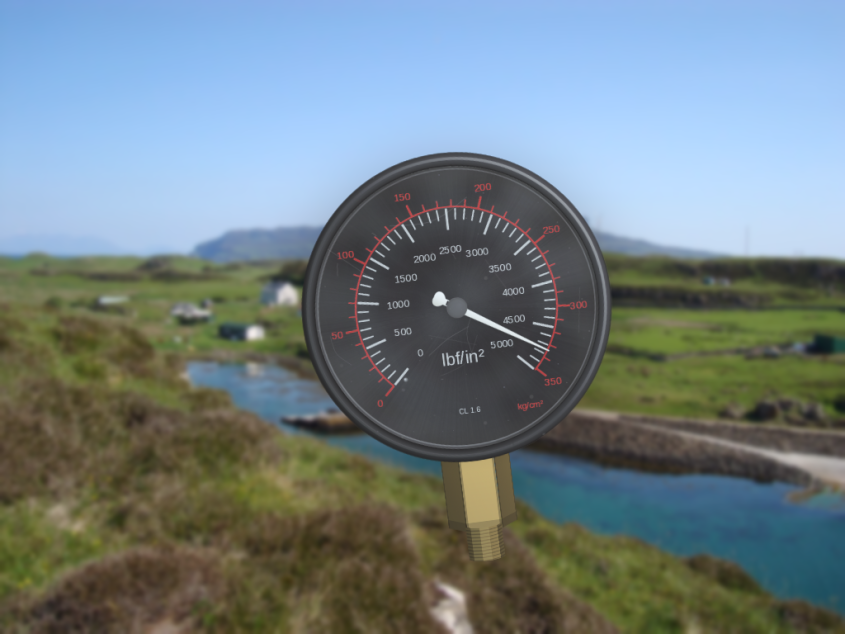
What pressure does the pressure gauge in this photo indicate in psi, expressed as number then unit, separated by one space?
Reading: 4750 psi
